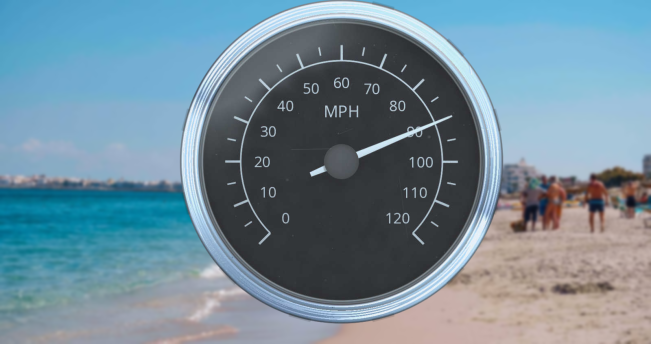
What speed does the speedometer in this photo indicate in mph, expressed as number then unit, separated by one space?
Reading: 90 mph
